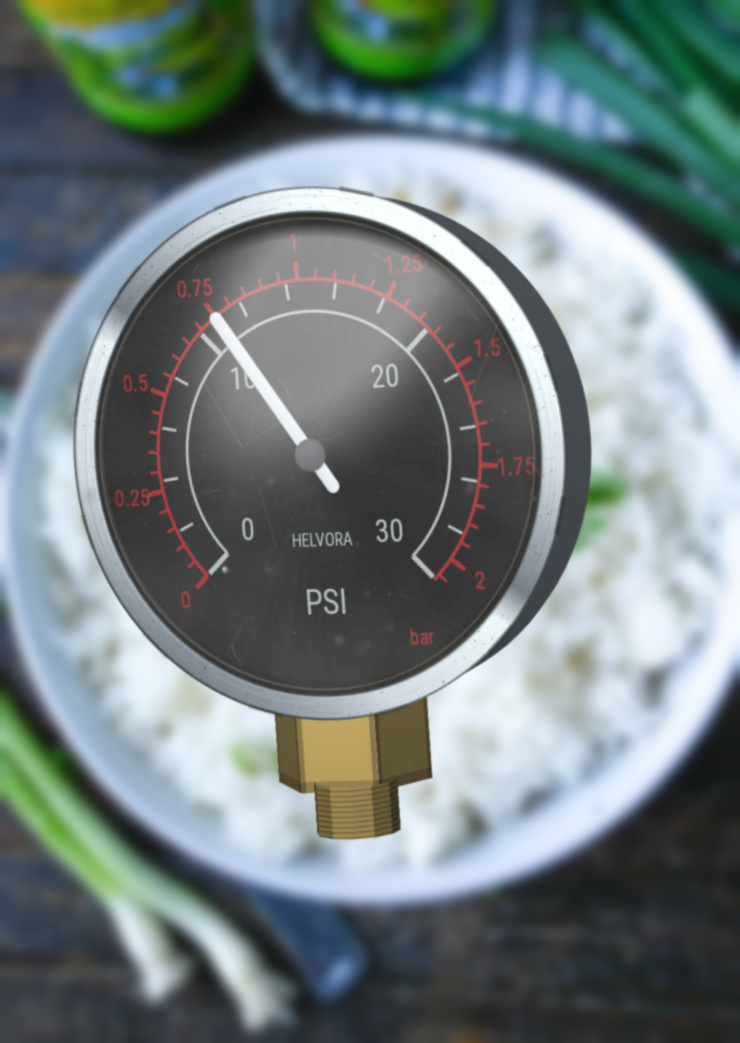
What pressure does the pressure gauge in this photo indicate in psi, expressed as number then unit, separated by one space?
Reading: 11 psi
